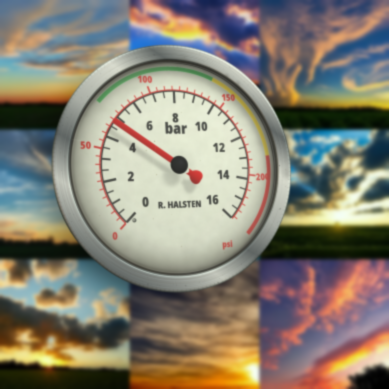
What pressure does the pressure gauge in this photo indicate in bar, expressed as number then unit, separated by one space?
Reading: 4.75 bar
